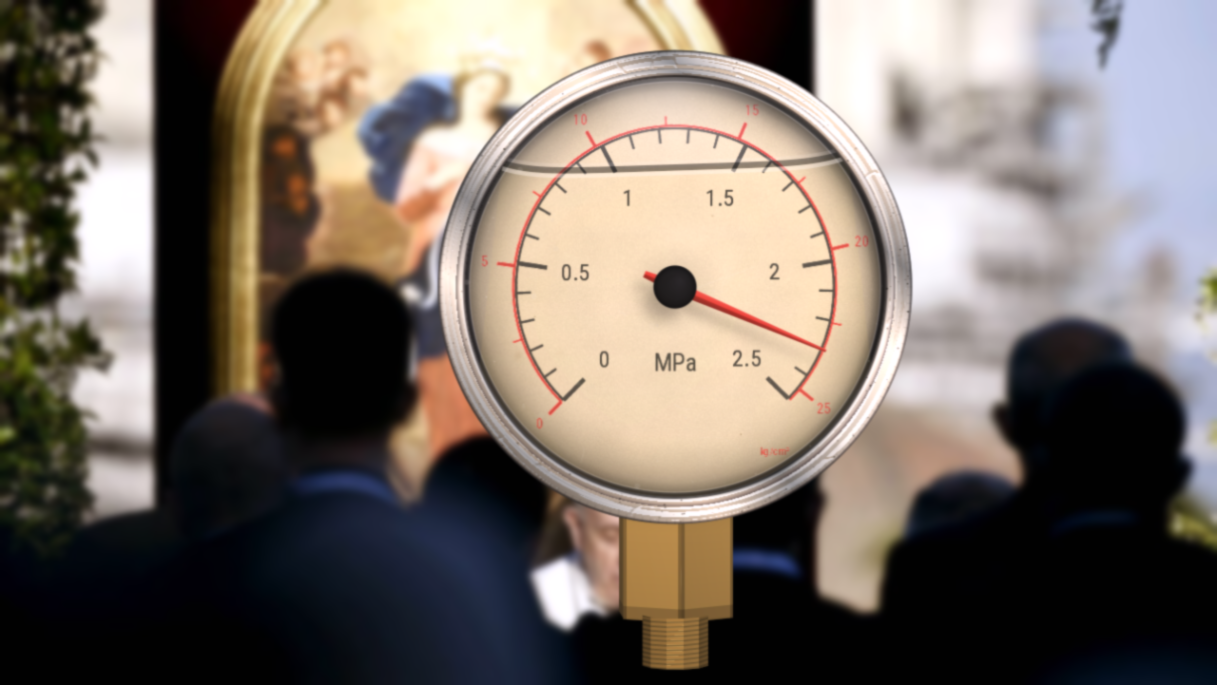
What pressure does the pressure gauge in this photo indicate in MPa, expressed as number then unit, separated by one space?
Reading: 2.3 MPa
